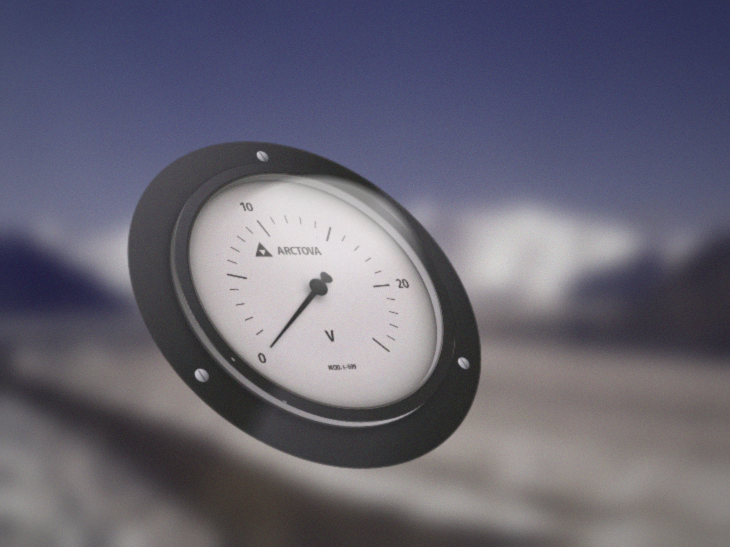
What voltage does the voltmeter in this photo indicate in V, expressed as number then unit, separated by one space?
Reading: 0 V
